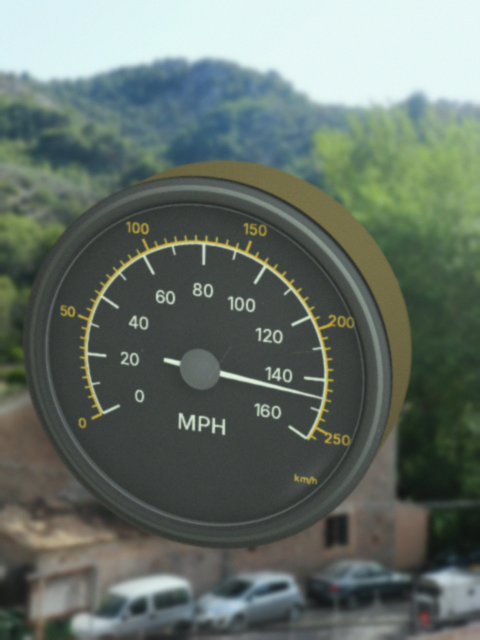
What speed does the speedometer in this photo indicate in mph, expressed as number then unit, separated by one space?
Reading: 145 mph
